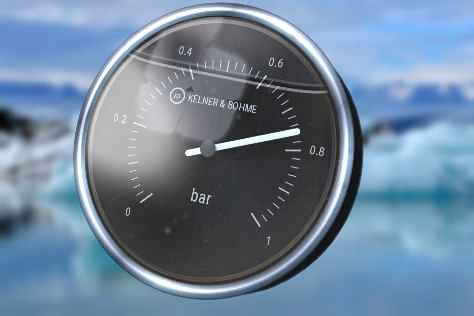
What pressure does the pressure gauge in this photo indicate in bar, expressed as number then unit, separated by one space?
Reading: 0.76 bar
